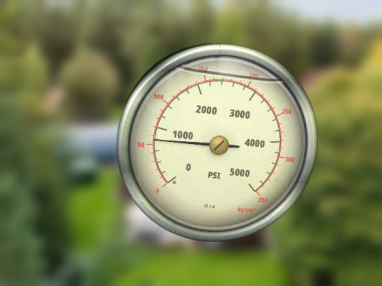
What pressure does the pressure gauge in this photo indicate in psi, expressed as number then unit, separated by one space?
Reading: 800 psi
